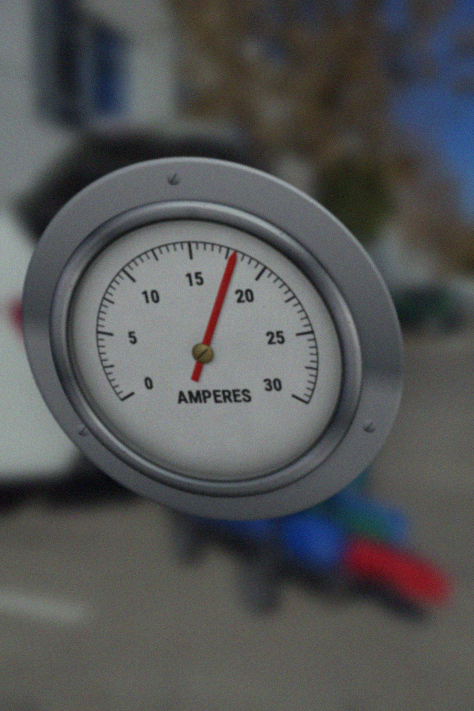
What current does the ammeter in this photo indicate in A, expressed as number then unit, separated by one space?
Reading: 18 A
